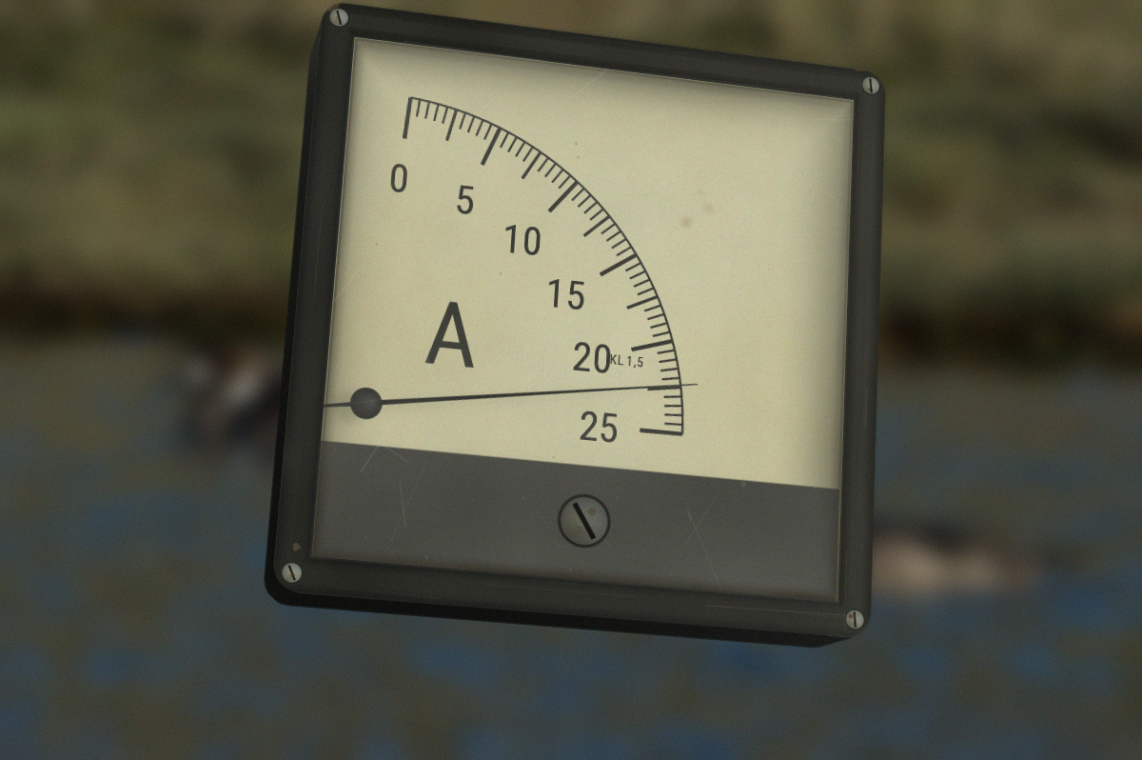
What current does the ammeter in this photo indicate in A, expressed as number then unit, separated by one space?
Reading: 22.5 A
